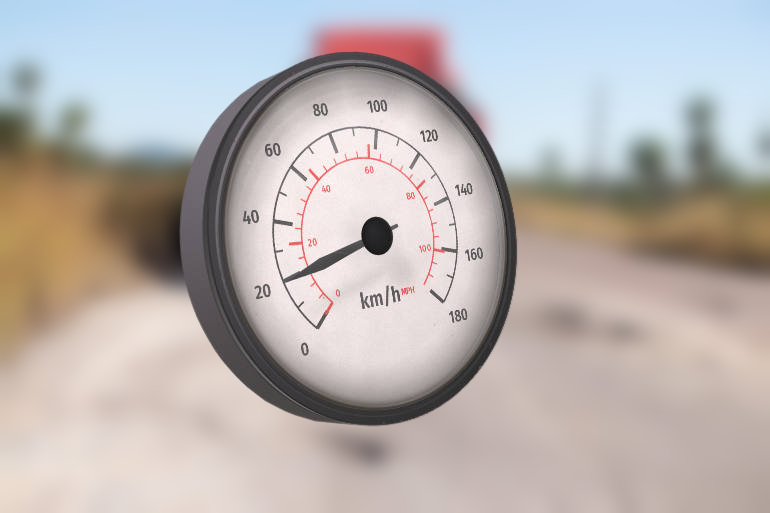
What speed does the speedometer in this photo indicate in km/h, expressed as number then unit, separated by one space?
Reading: 20 km/h
